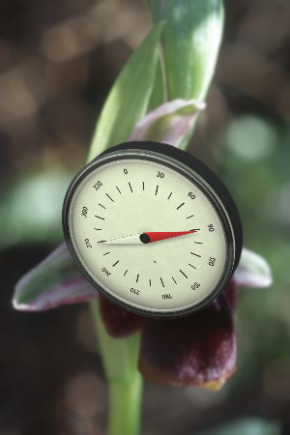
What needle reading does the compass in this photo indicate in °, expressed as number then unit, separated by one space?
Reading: 90 °
